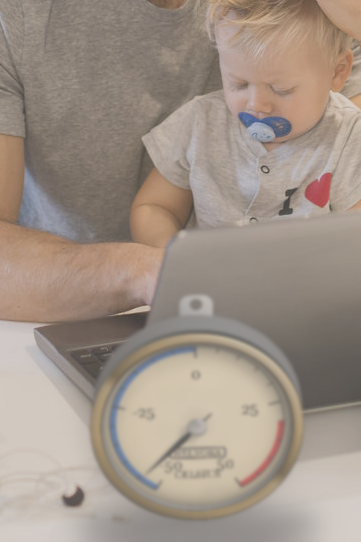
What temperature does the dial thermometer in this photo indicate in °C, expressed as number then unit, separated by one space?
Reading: -45 °C
